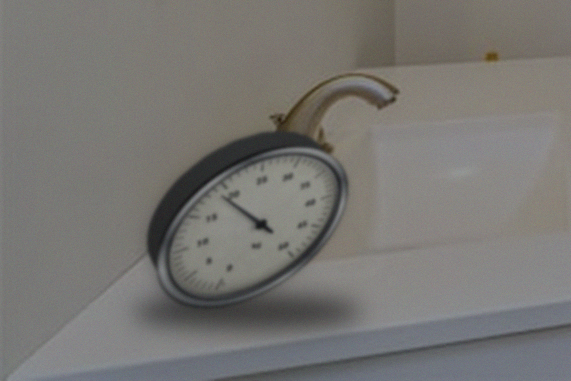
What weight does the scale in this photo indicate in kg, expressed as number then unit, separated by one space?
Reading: 19 kg
